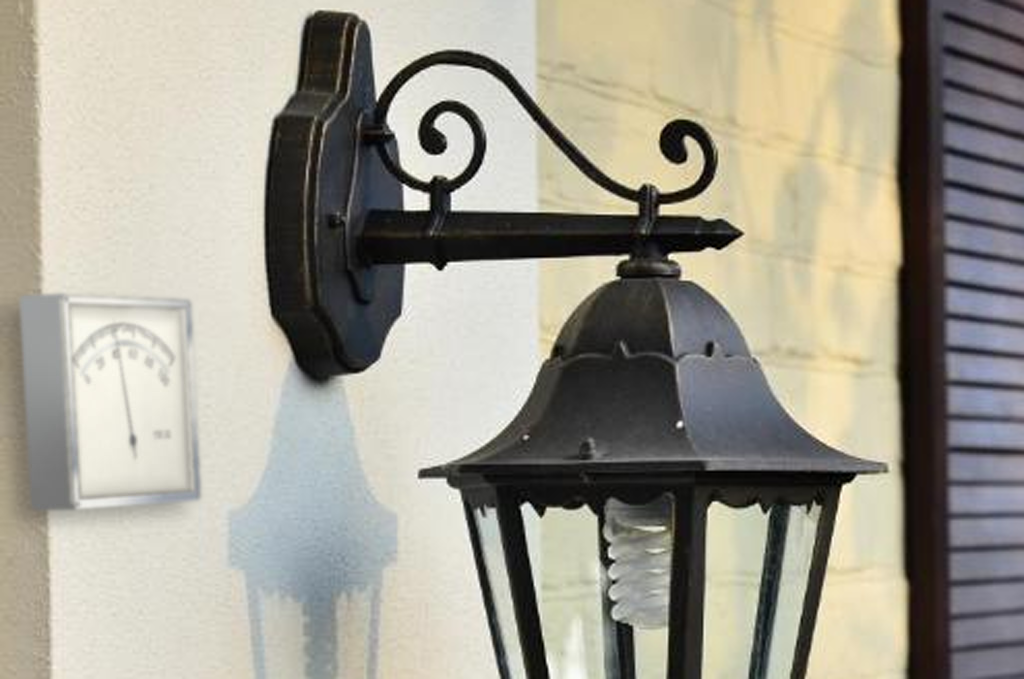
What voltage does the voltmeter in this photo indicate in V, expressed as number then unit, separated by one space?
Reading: 40 V
